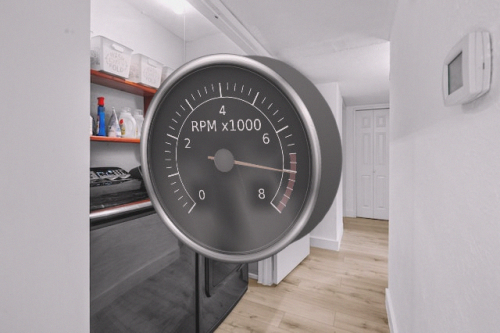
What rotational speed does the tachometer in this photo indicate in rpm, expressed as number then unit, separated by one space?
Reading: 7000 rpm
